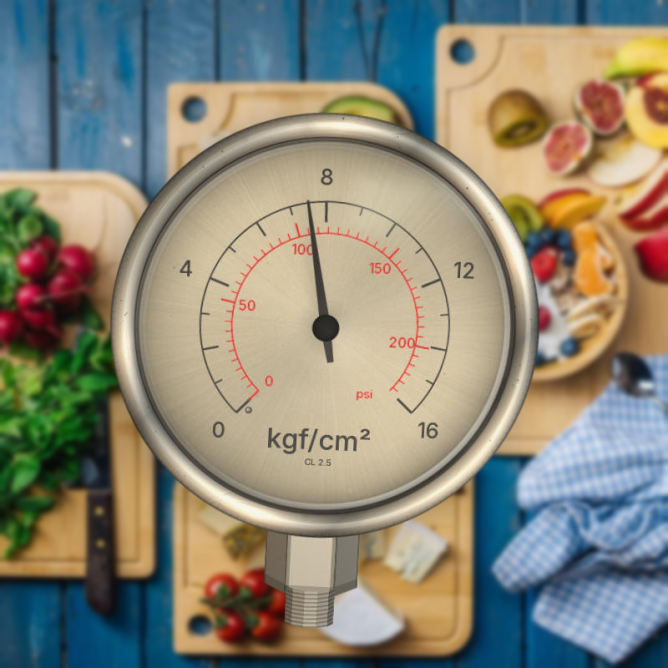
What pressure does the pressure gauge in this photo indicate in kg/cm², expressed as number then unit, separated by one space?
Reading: 7.5 kg/cm²
